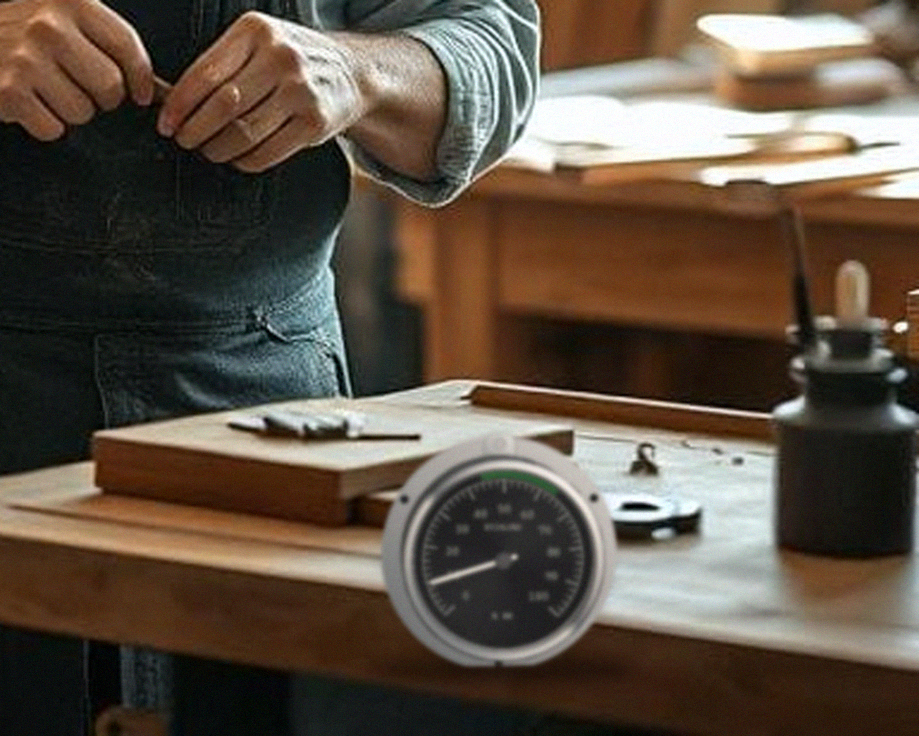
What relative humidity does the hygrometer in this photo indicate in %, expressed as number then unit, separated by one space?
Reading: 10 %
